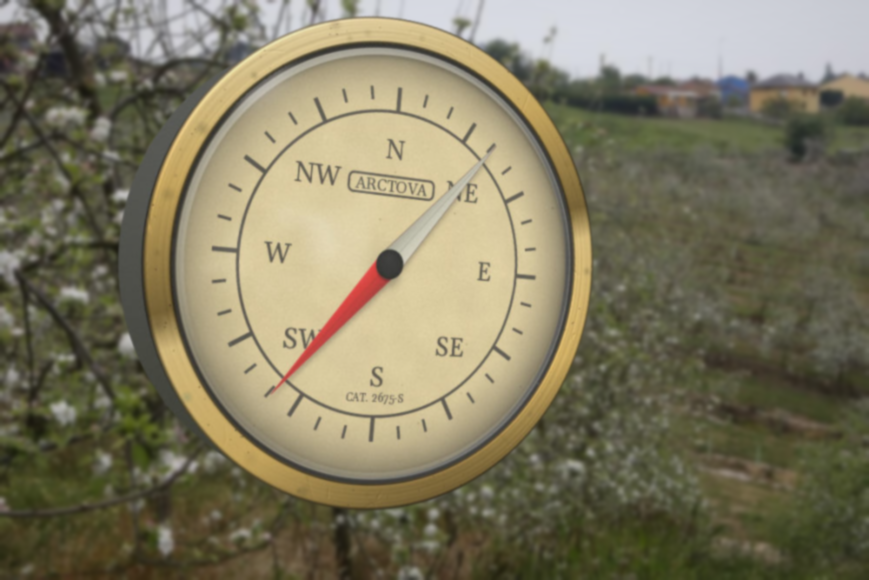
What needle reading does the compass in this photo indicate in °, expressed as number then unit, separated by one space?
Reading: 220 °
